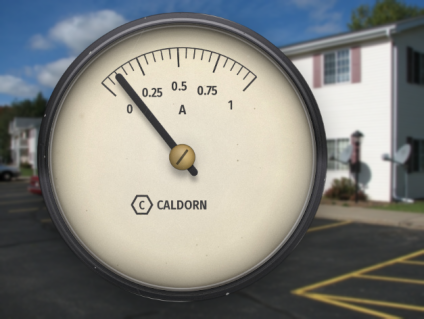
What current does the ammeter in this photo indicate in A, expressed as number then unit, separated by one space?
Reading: 0.1 A
